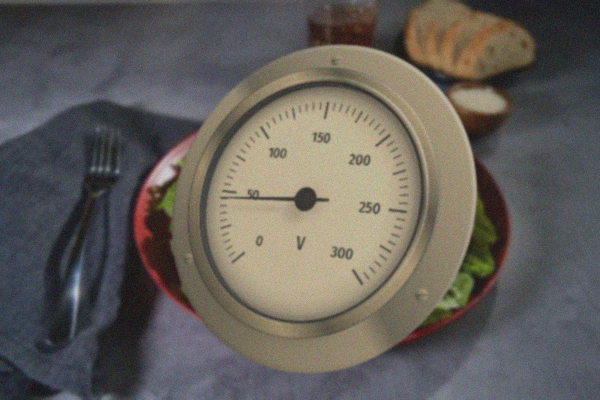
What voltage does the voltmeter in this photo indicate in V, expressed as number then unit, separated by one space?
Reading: 45 V
